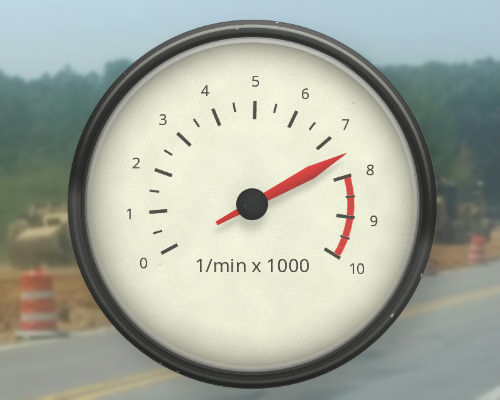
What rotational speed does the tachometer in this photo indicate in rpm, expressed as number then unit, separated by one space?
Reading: 7500 rpm
